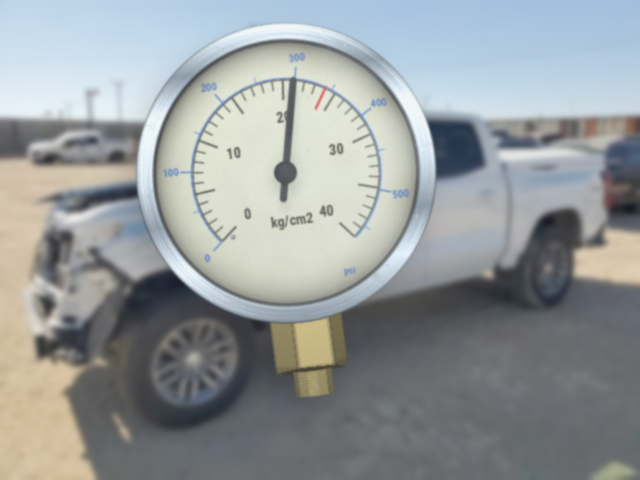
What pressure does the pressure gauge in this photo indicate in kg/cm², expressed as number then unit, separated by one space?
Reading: 21 kg/cm²
